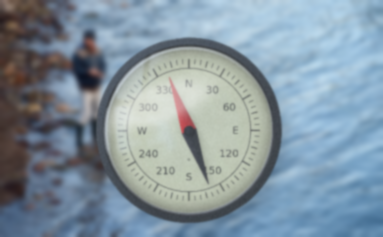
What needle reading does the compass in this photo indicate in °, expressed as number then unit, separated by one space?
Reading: 340 °
